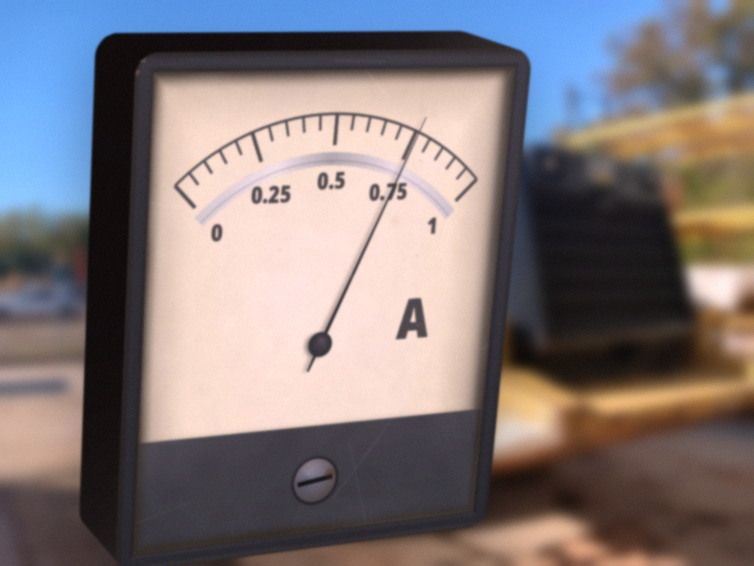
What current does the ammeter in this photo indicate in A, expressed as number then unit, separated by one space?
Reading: 0.75 A
